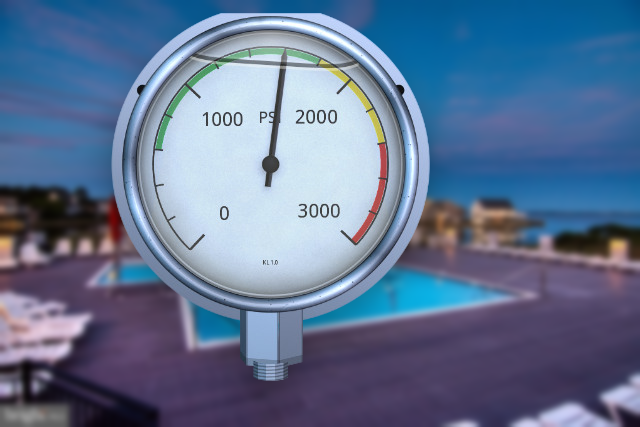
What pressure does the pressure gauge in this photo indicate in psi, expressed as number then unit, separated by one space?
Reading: 1600 psi
